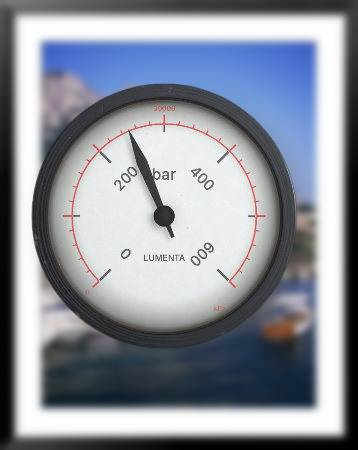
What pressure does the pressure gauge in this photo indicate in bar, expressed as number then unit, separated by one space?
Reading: 250 bar
